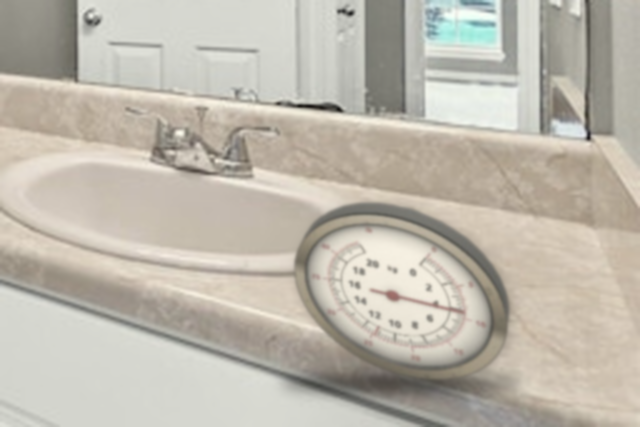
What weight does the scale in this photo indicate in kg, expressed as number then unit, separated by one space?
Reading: 4 kg
